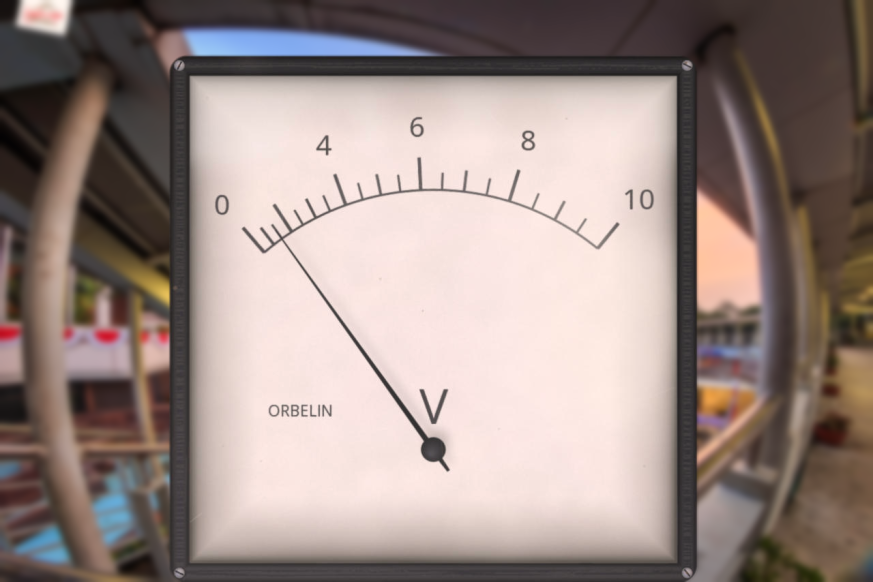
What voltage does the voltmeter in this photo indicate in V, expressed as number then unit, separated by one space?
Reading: 1.5 V
